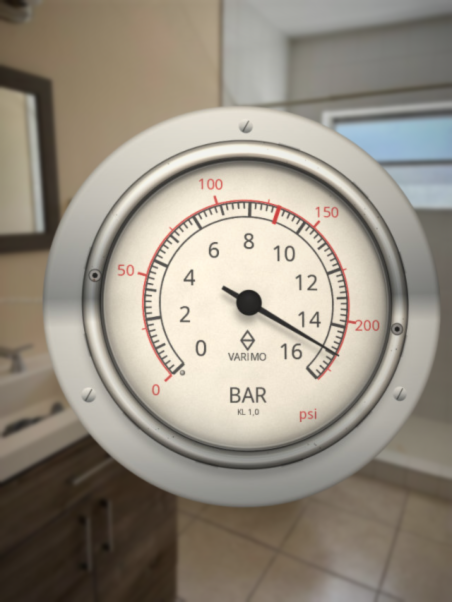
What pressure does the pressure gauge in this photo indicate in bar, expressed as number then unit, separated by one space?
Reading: 15 bar
